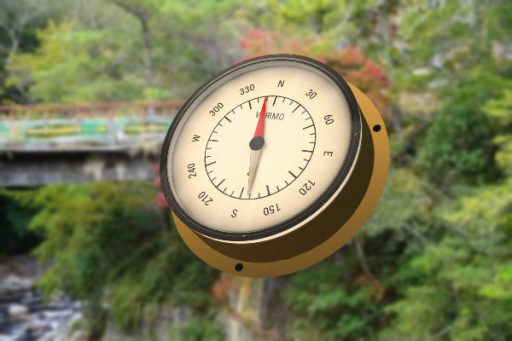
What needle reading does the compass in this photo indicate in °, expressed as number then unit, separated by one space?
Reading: 350 °
